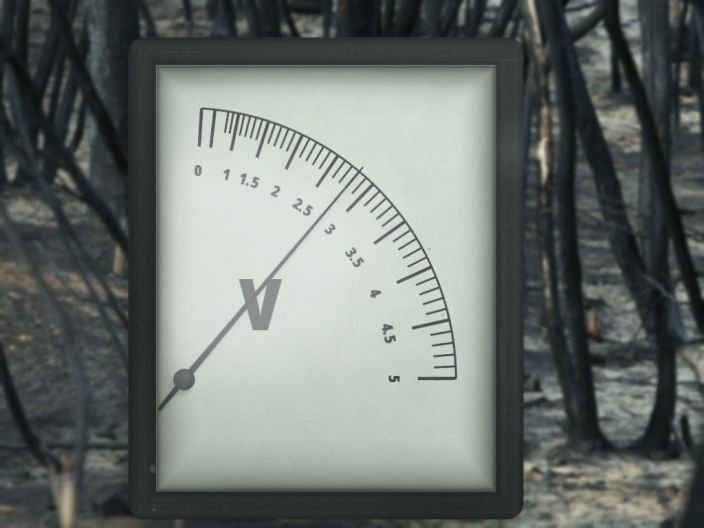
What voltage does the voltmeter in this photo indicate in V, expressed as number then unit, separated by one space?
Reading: 2.8 V
